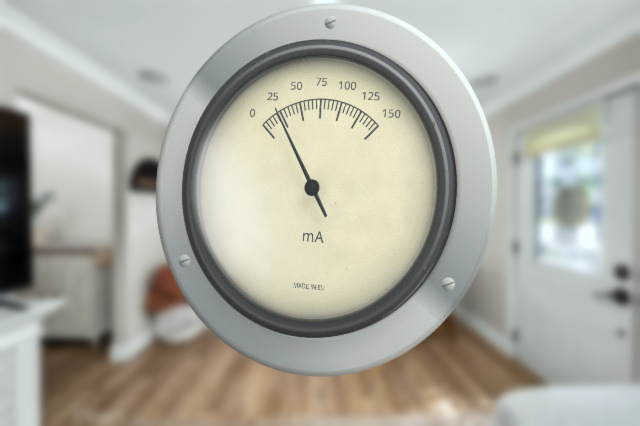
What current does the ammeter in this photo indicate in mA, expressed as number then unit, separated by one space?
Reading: 25 mA
